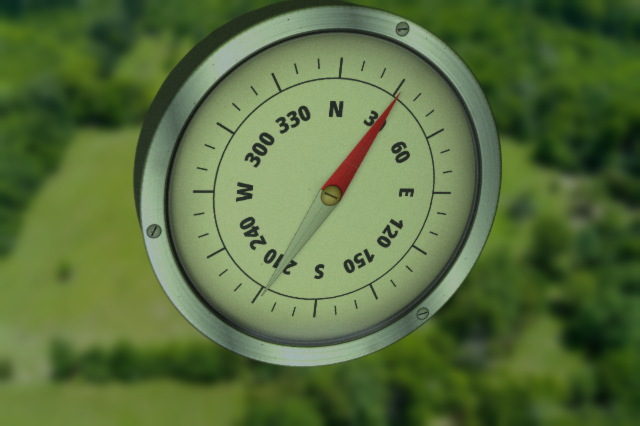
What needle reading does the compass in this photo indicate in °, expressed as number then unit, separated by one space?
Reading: 30 °
